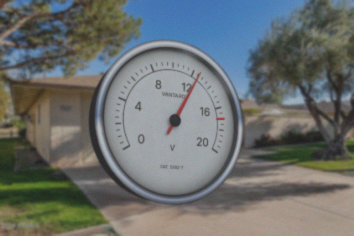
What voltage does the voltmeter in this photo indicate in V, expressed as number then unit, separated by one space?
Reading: 12.5 V
